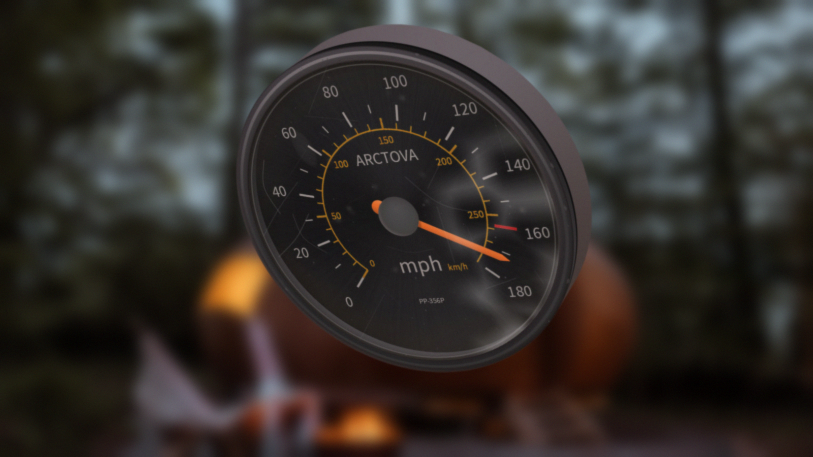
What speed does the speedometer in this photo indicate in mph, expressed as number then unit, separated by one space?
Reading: 170 mph
